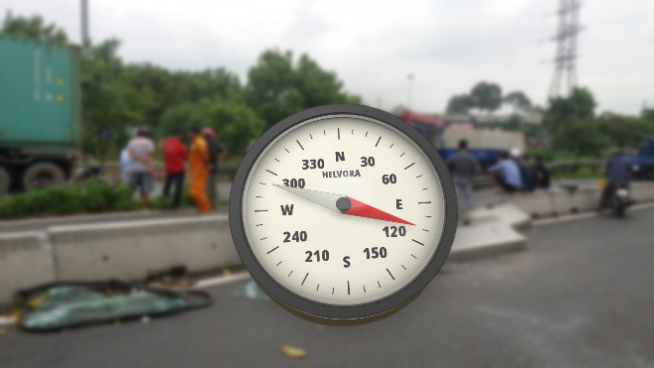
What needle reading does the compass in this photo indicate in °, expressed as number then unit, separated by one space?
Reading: 110 °
